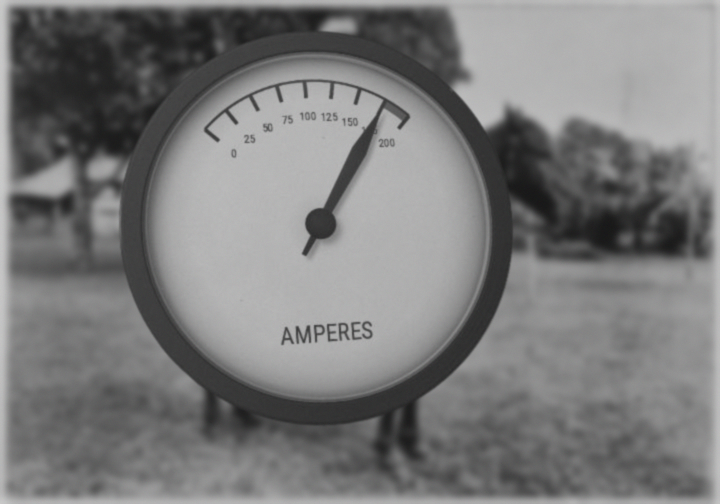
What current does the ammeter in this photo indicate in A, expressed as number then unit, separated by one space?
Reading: 175 A
